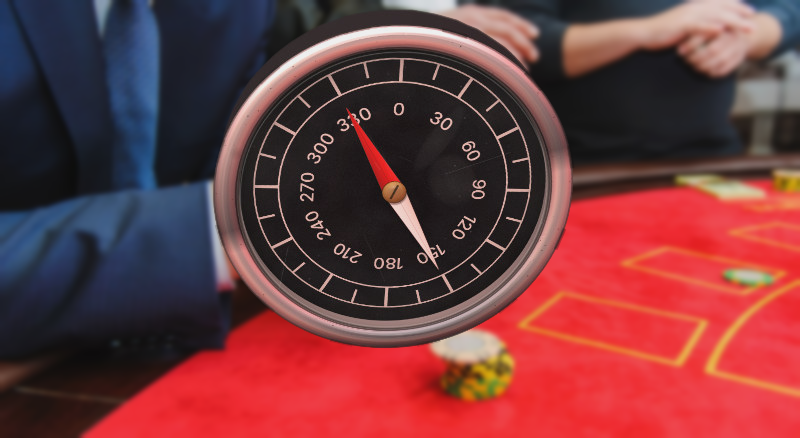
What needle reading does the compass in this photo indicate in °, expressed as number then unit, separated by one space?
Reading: 330 °
